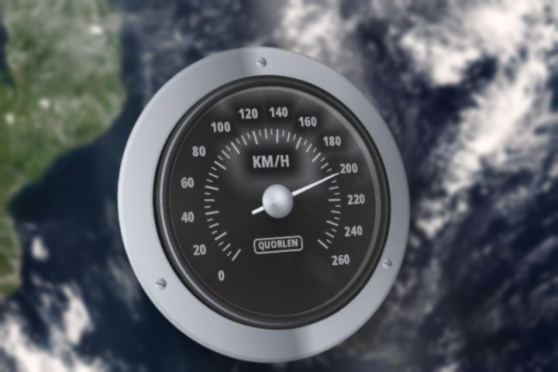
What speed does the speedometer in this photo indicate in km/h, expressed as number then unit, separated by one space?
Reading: 200 km/h
